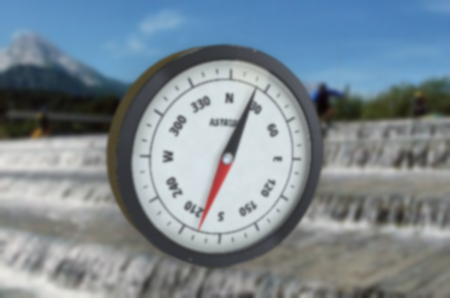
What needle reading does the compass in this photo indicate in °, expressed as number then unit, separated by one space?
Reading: 200 °
